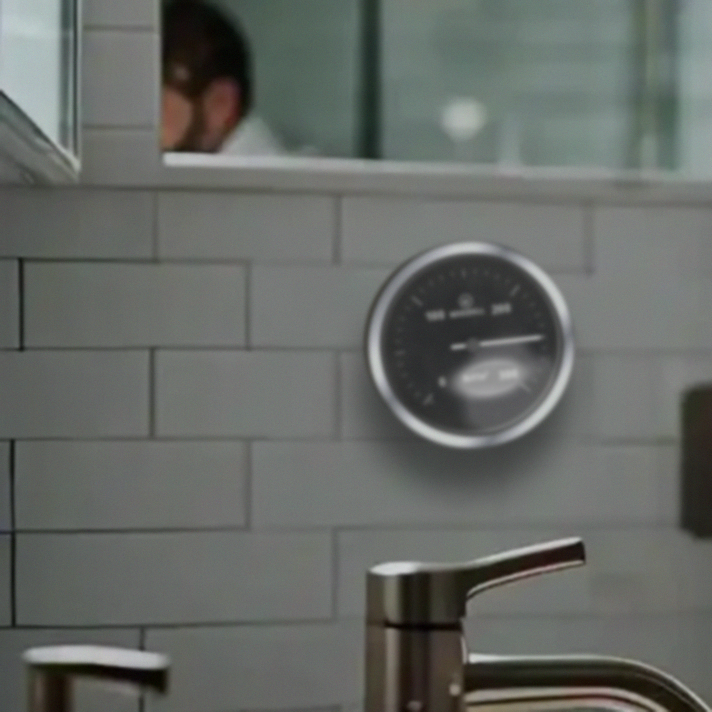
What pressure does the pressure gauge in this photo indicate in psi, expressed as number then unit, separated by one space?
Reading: 250 psi
